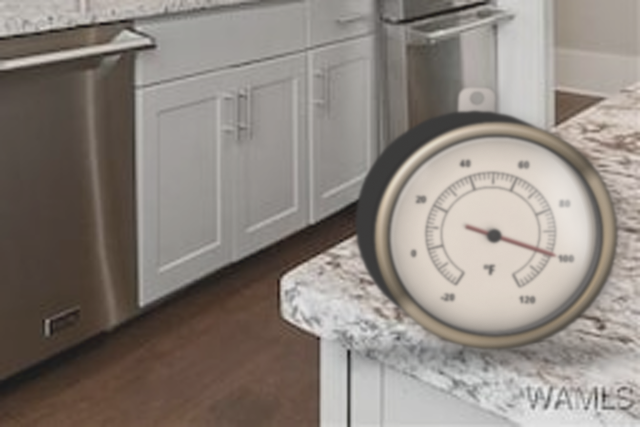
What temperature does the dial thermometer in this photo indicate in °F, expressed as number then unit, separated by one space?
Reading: 100 °F
